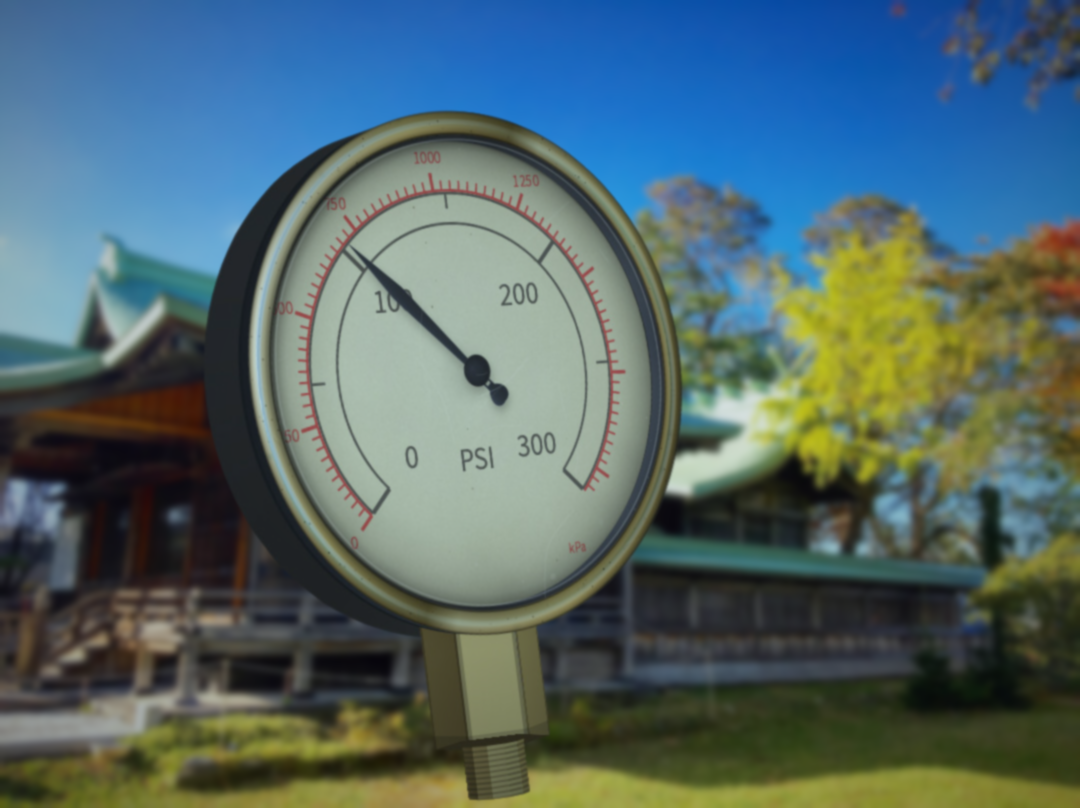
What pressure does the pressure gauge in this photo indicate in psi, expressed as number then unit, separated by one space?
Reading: 100 psi
